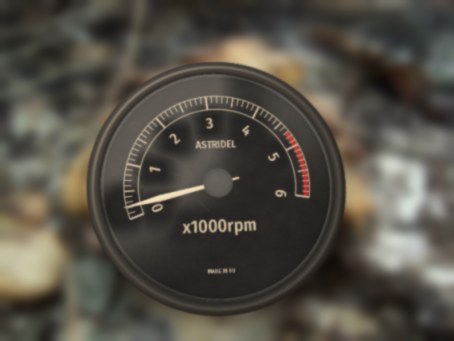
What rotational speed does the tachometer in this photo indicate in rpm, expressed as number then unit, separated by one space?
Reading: 200 rpm
